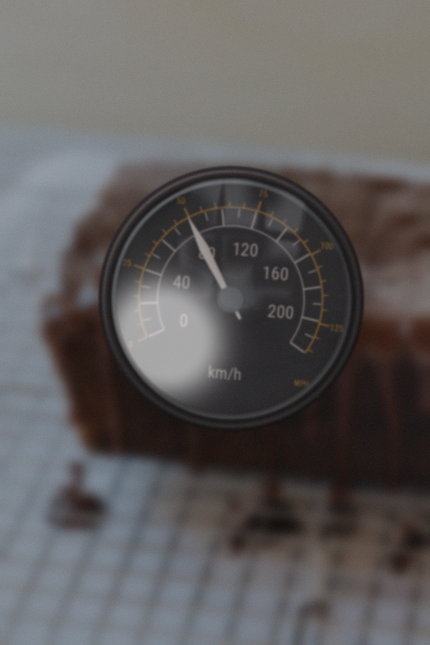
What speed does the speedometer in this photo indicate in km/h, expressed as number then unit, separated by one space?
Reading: 80 km/h
